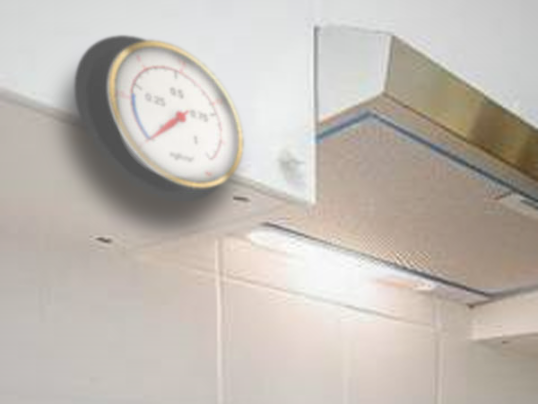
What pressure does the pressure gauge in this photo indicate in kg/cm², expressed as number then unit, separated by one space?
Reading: 0 kg/cm²
